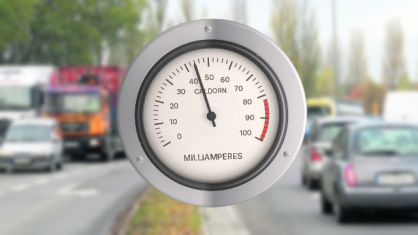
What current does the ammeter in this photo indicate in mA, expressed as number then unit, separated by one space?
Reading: 44 mA
